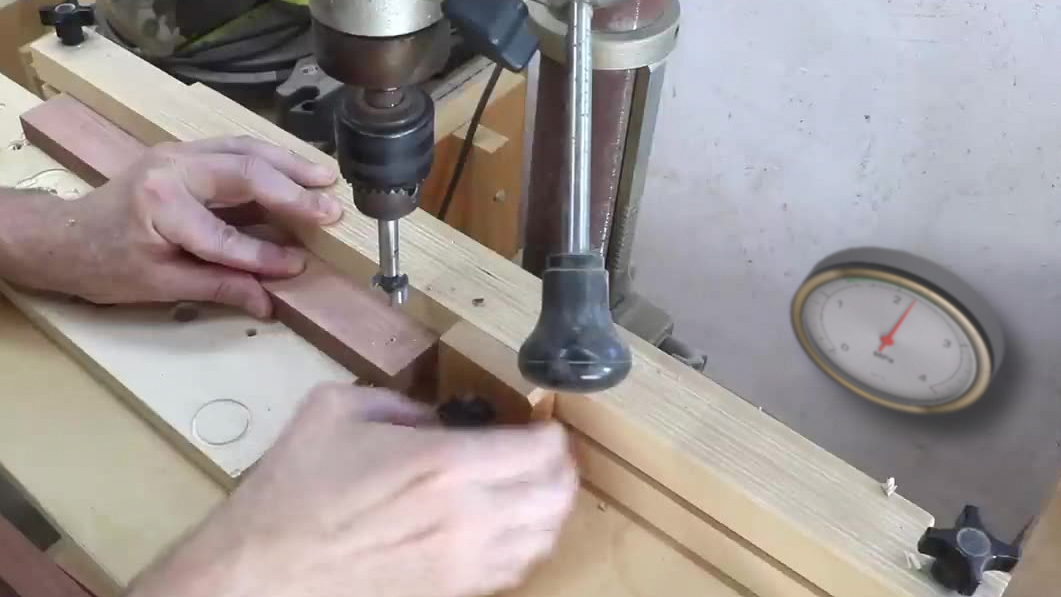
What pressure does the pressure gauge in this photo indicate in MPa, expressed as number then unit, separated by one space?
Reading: 2.2 MPa
